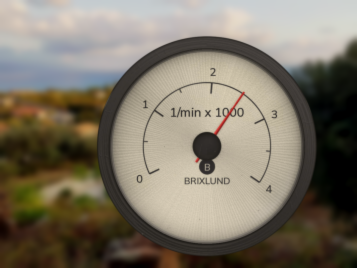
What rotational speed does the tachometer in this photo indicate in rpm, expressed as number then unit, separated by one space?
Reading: 2500 rpm
